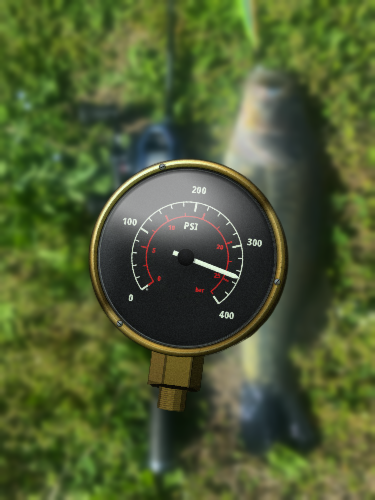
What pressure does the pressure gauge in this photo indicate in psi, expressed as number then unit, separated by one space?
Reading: 350 psi
